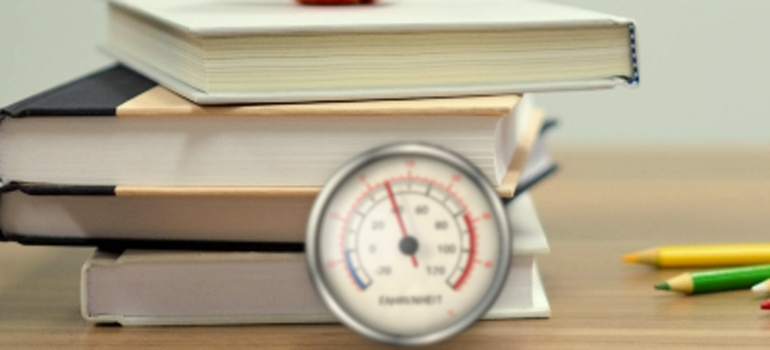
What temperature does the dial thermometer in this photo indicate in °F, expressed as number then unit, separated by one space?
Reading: 40 °F
